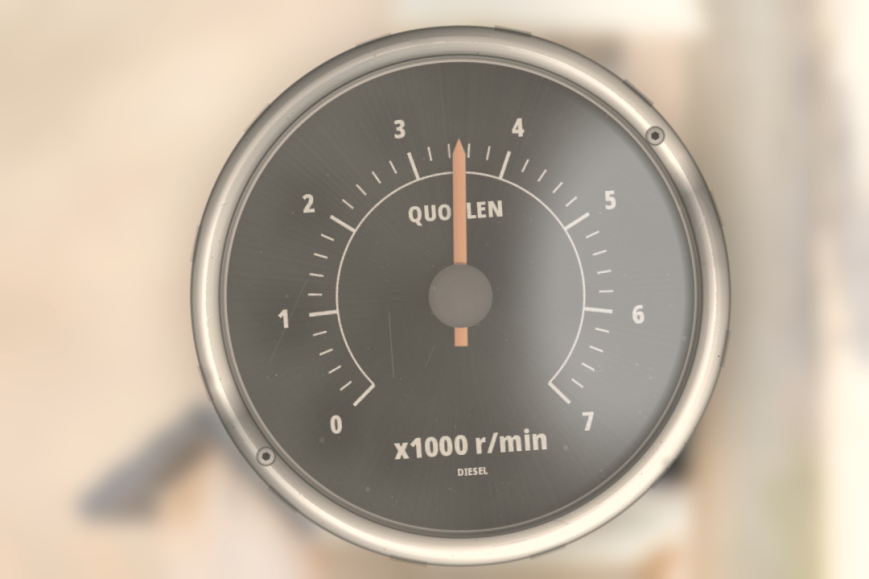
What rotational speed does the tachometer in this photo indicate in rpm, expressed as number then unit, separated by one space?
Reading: 3500 rpm
